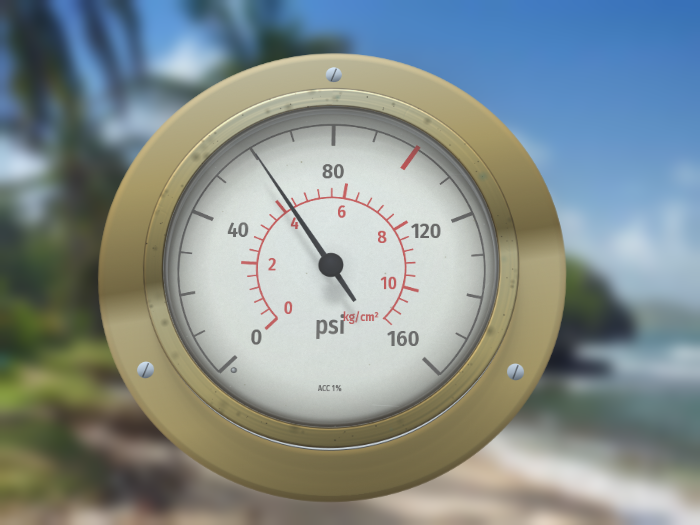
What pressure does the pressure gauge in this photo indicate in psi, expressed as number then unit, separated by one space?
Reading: 60 psi
